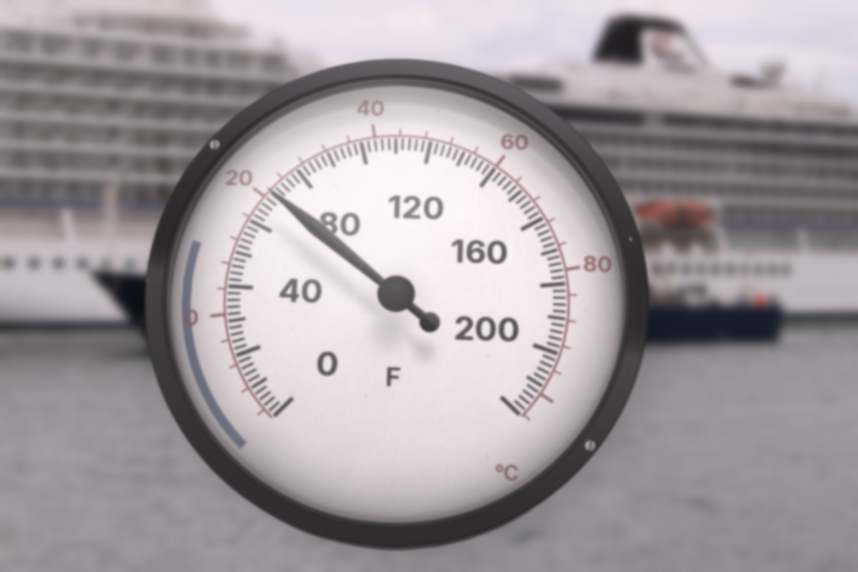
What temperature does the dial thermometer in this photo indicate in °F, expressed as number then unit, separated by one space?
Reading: 70 °F
